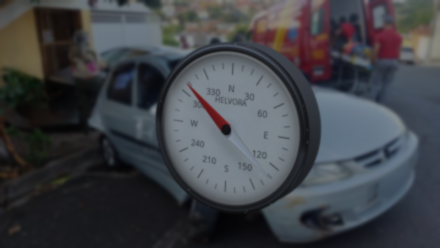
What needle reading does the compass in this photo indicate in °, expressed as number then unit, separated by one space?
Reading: 310 °
